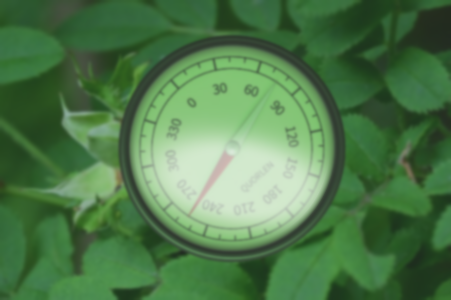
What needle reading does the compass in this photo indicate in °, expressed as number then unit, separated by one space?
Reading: 255 °
